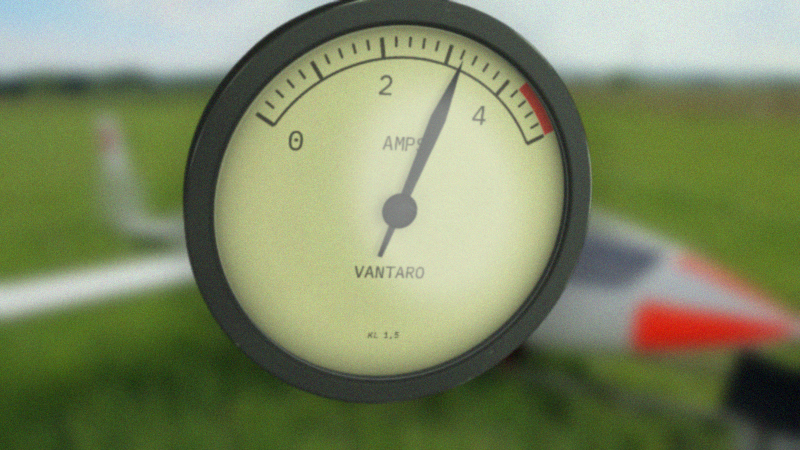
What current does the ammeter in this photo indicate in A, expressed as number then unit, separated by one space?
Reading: 3.2 A
